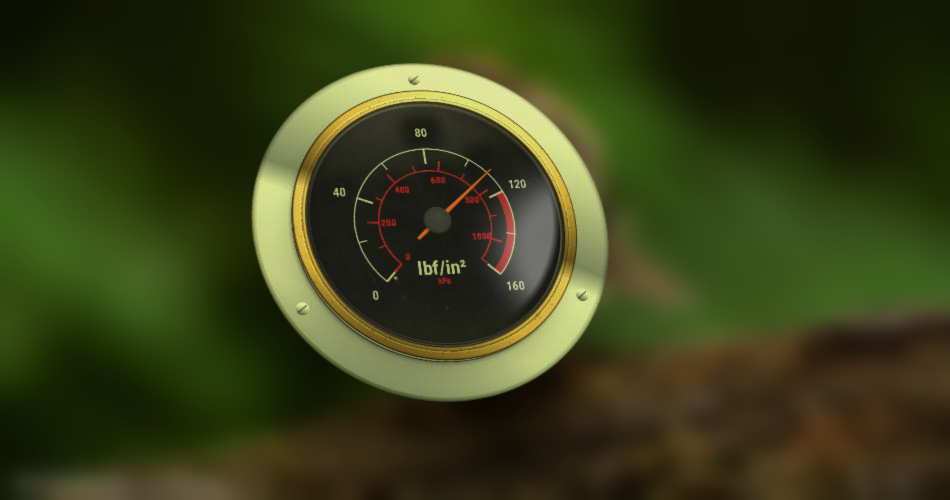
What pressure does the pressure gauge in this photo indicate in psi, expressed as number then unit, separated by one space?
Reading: 110 psi
